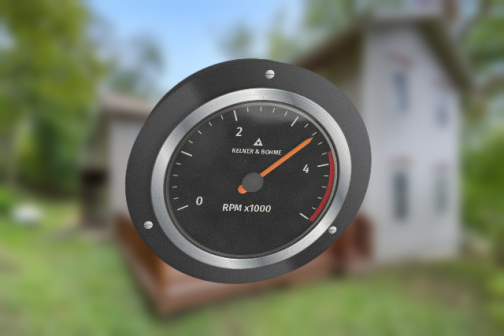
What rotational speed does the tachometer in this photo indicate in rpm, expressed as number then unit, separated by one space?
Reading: 3400 rpm
